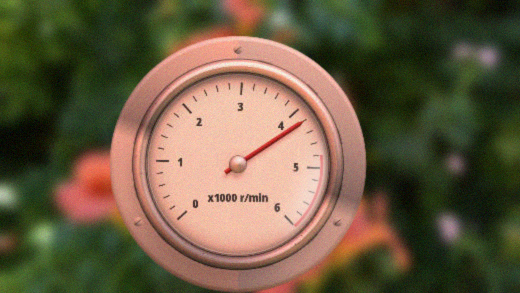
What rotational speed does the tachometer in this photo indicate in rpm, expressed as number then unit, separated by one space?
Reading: 4200 rpm
